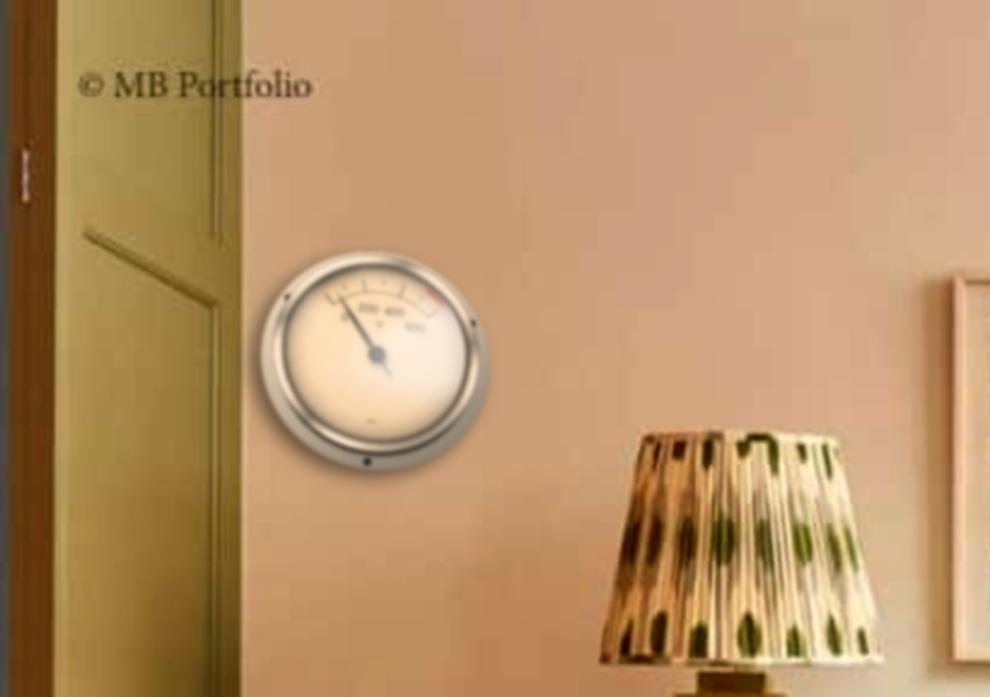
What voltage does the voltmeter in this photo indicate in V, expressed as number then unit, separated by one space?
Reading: 50 V
